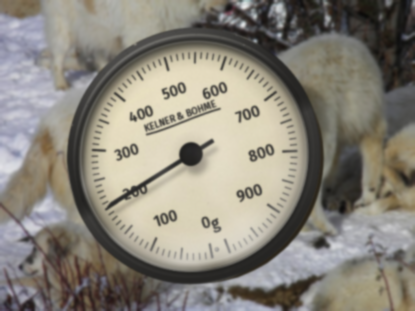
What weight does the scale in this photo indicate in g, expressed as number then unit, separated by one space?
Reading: 200 g
